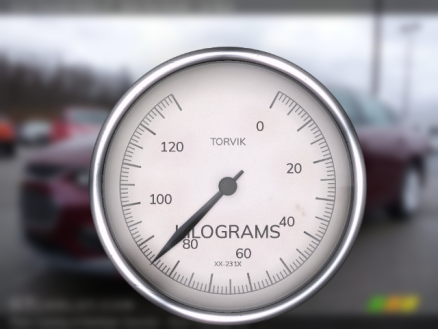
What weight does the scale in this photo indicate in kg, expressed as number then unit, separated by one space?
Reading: 85 kg
